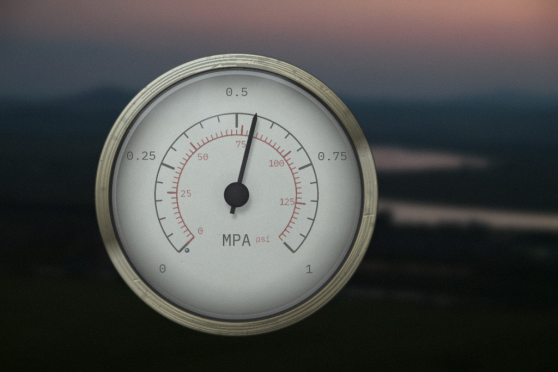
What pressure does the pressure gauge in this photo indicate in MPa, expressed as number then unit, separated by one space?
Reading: 0.55 MPa
